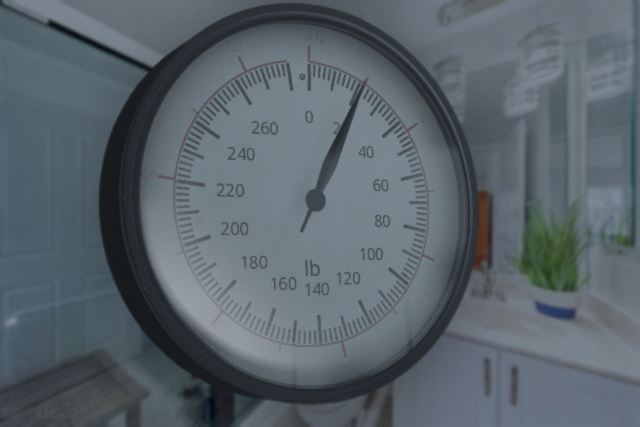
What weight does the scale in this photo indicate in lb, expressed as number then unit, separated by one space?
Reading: 20 lb
